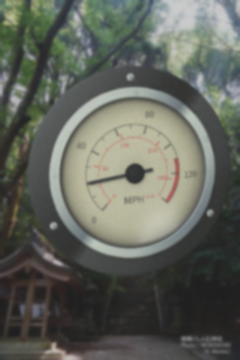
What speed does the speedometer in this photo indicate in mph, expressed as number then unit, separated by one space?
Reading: 20 mph
